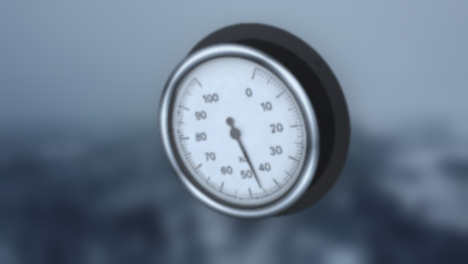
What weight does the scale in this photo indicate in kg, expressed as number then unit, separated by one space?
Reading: 45 kg
